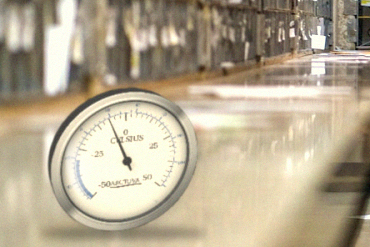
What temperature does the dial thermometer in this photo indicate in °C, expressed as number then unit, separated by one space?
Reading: -7.5 °C
